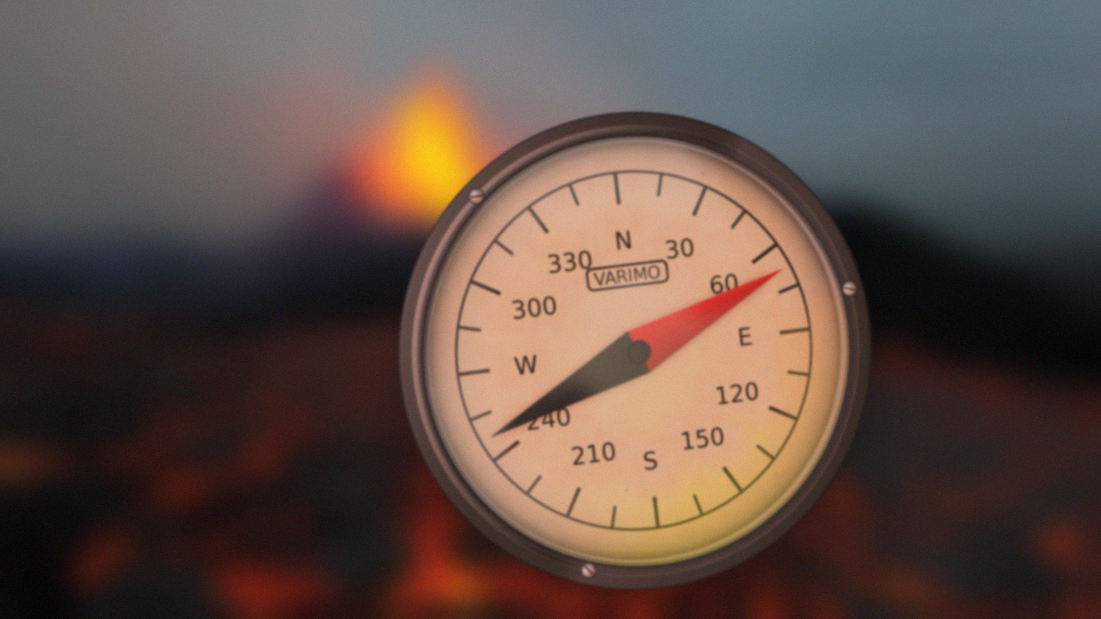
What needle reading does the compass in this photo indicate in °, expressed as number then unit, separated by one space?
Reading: 67.5 °
